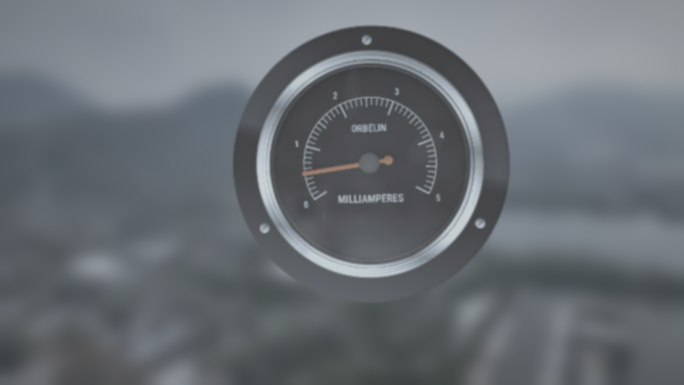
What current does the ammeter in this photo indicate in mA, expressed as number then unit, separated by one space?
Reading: 0.5 mA
